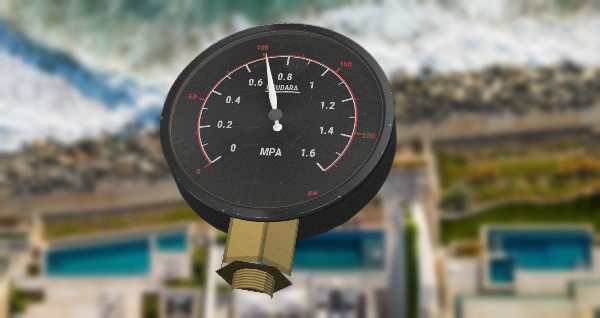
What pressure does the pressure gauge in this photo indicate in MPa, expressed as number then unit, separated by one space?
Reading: 0.7 MPa
